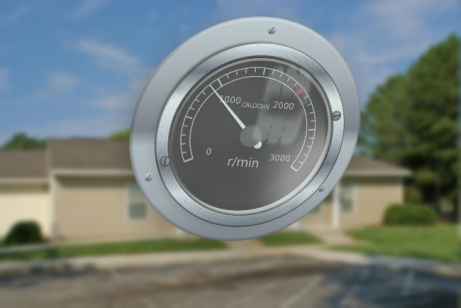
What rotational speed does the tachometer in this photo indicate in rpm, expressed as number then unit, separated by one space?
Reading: 900 rpm
